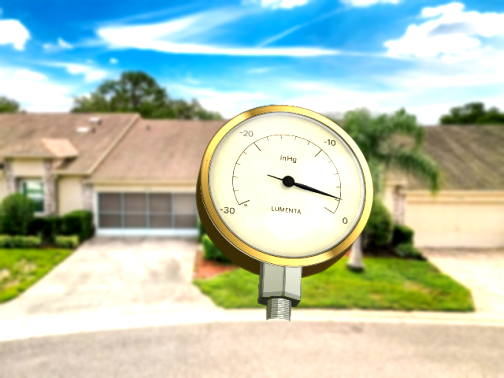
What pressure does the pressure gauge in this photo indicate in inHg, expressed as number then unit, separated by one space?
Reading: -2 inHg
